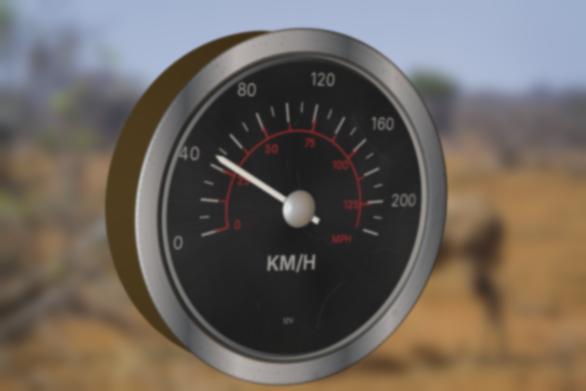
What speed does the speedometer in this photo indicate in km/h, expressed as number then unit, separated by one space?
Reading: 45 km/h
